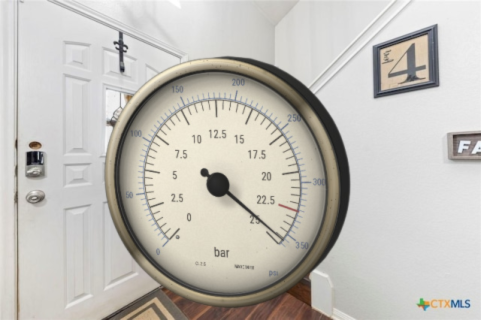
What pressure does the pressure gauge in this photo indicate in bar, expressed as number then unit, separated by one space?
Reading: 24.5 bar
